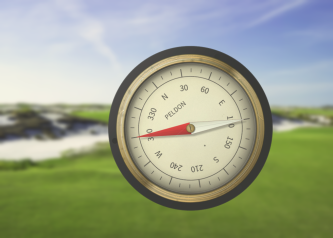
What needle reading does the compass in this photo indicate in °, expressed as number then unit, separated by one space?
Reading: 300 °
